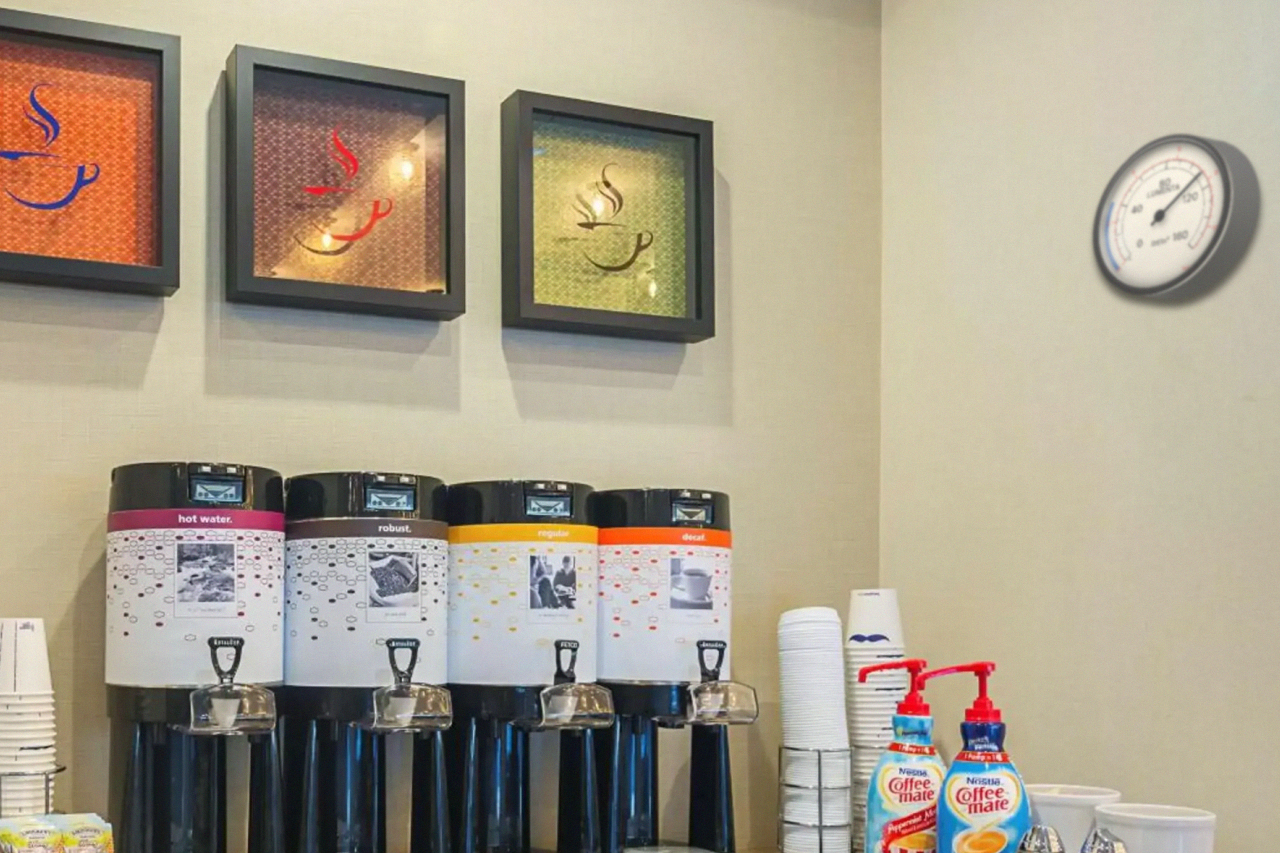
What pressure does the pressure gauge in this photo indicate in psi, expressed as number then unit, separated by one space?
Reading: 110 psi
